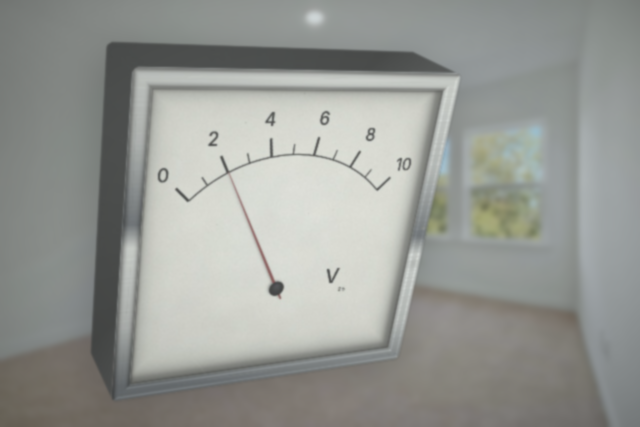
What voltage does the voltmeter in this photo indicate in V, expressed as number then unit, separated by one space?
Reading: 2 V
